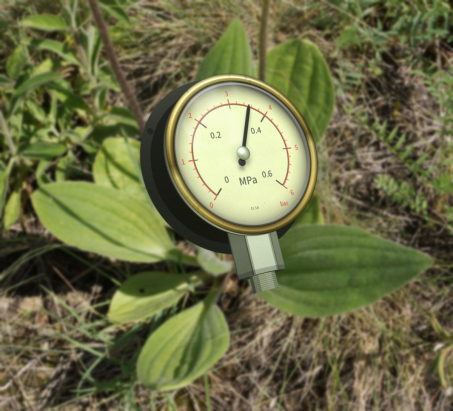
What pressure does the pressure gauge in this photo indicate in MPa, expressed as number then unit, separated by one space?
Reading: 0.35 MPa
